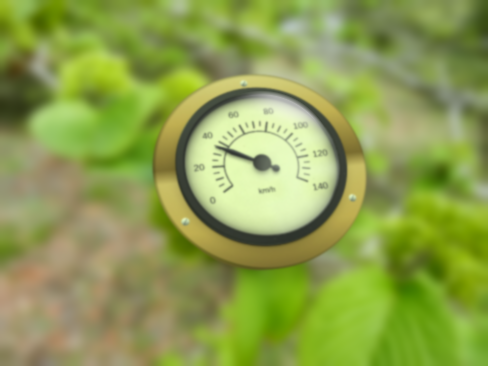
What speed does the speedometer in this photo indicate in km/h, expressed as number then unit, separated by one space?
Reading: 35 km/h
